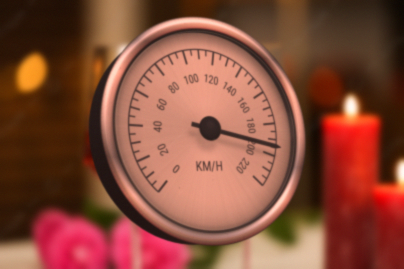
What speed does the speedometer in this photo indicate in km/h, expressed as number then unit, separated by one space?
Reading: 195 km/h
